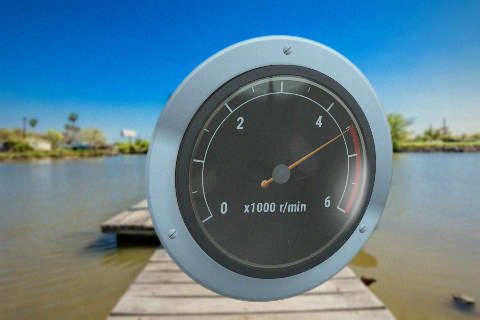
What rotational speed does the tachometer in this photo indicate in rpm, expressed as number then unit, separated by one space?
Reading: 4500 rpm
